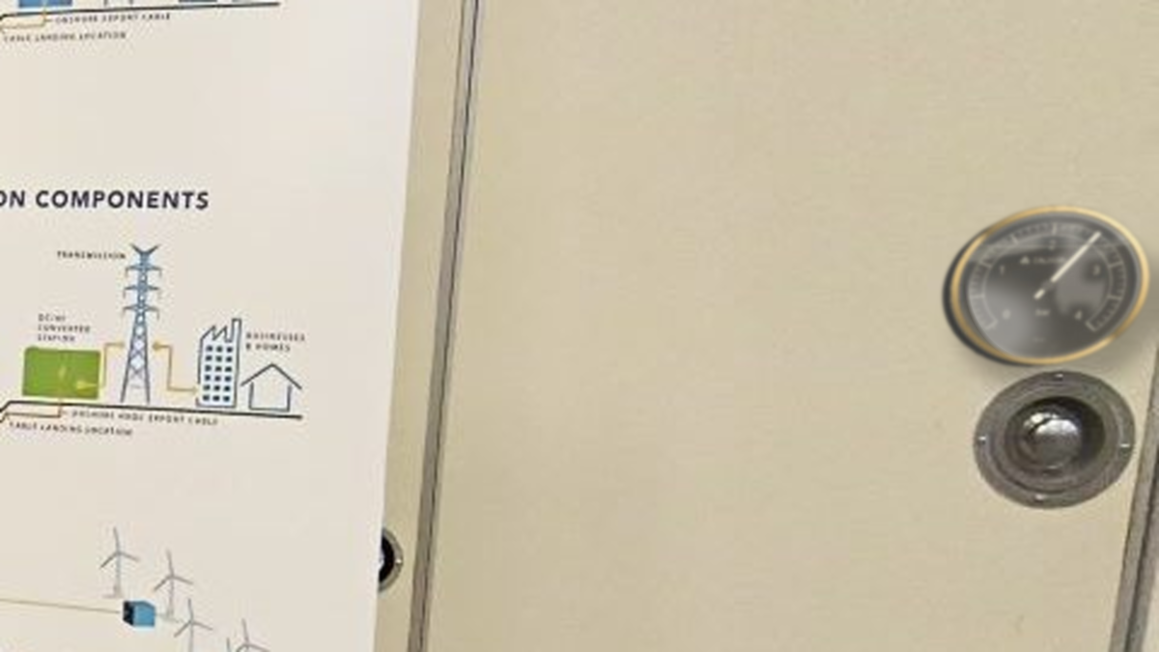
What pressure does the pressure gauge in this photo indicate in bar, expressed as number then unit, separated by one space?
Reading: 2.5 bar
